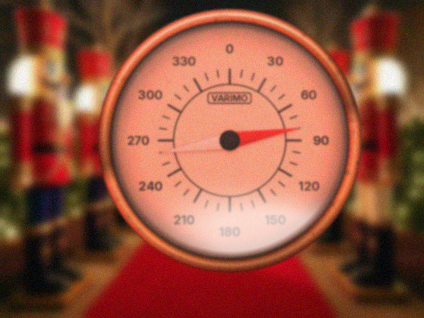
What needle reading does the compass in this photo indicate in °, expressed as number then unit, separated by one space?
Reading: 80 °
